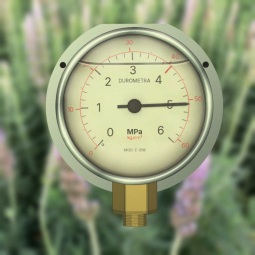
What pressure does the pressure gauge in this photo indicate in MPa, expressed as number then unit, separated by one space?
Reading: 5 MPa
